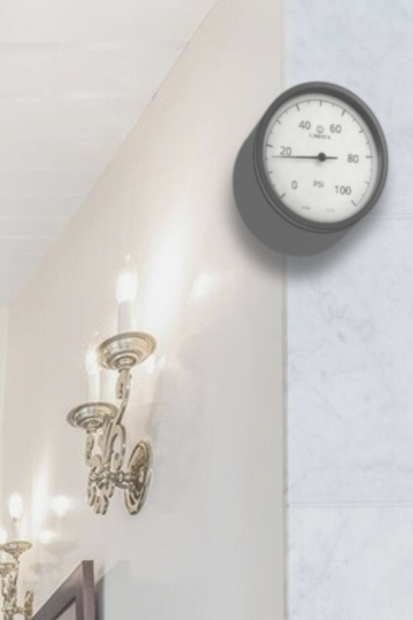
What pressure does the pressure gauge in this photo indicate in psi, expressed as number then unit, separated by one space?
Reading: 15 psi
